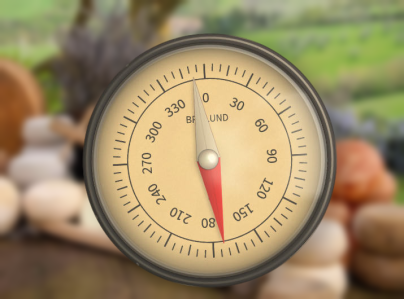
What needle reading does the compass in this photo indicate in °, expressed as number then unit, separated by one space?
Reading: 172.5 °
